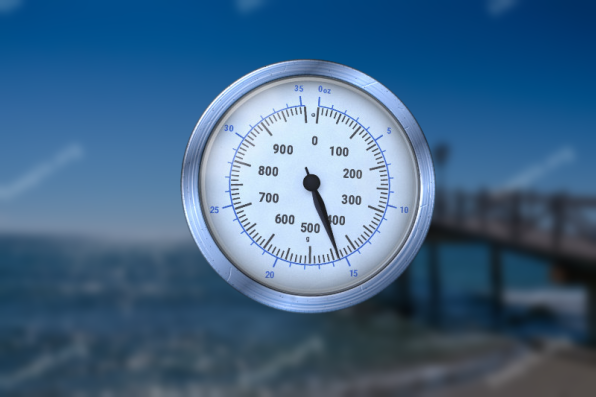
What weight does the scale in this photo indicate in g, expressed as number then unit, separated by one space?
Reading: 440 g
